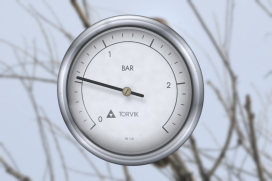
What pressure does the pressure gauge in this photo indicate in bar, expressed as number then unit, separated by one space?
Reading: 0.55 bar
